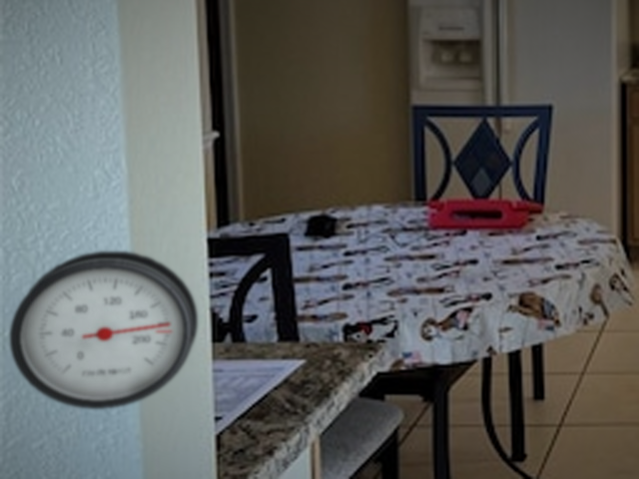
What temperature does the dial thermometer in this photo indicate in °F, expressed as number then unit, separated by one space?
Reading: 180 °F
